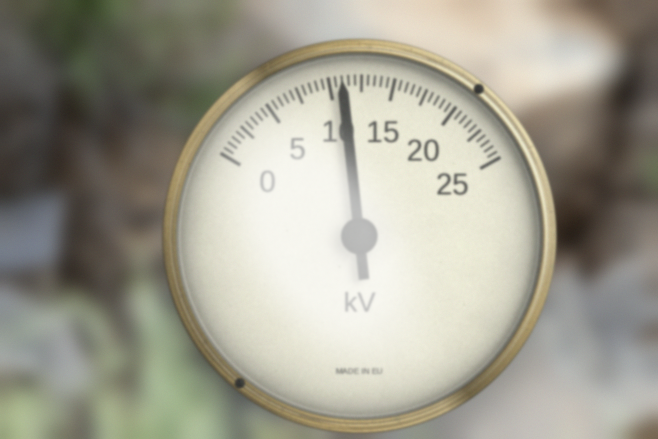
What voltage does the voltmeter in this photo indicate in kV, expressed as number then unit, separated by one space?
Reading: 11 kV
